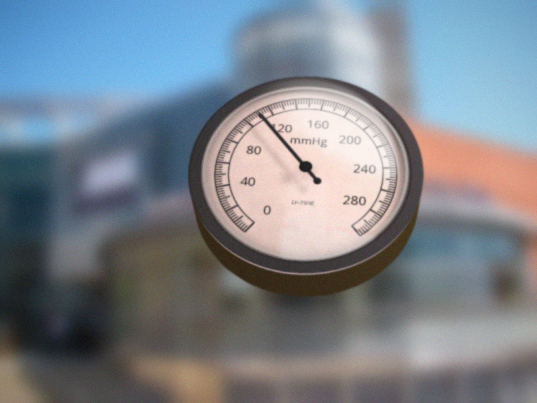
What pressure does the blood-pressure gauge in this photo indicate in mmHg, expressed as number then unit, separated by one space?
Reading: 110 mmHg
